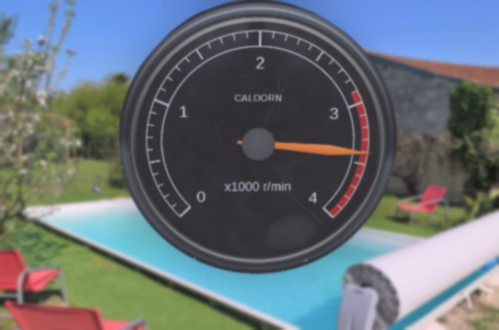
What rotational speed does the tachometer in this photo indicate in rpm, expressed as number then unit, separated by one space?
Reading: 3400 rpm
